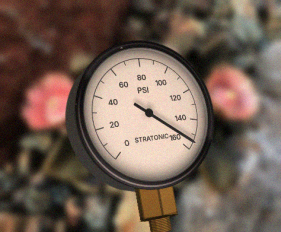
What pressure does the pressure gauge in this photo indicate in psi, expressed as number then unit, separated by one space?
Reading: 155 psi
